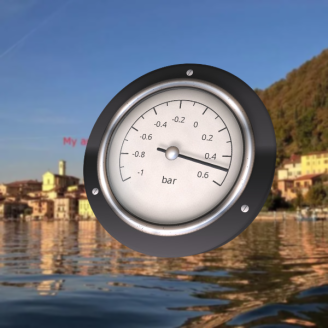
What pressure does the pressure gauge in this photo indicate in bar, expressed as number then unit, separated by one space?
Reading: 0.5 bar
